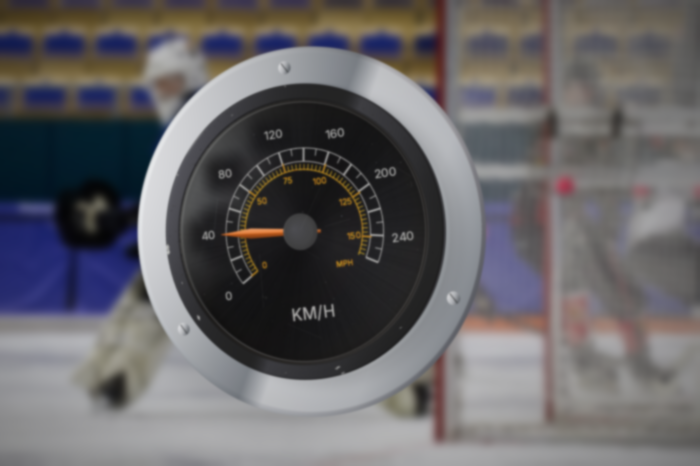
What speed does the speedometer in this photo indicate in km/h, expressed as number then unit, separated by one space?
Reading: 40 km/h
